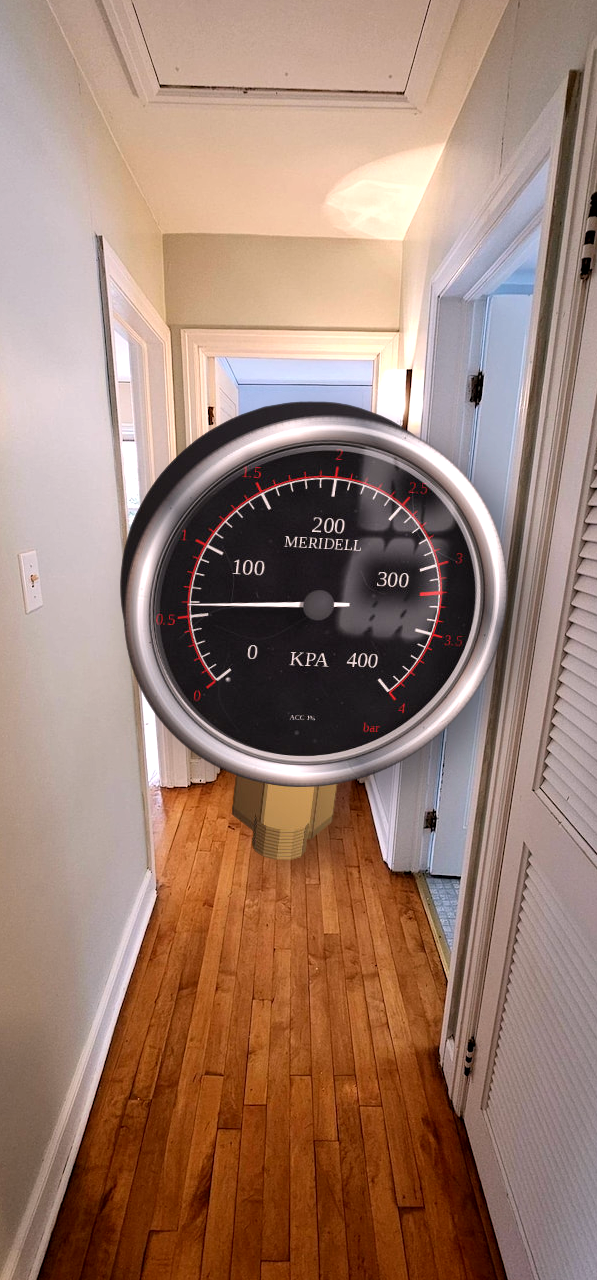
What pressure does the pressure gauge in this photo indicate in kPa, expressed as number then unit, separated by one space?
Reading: 60 kPa
